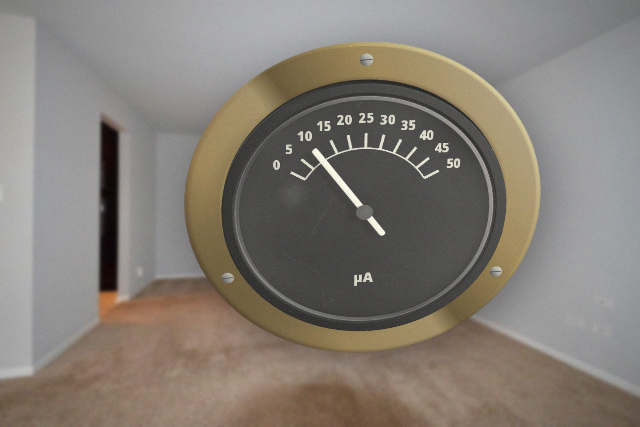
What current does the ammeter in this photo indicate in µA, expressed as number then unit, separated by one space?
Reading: 10 µA
